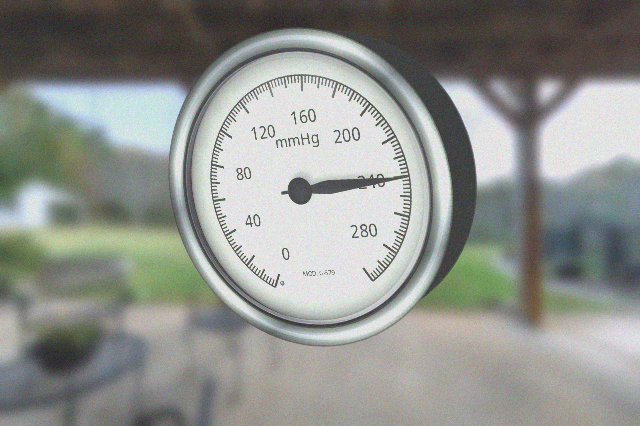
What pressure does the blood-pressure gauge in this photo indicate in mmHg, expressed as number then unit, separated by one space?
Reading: 240 mmHg
